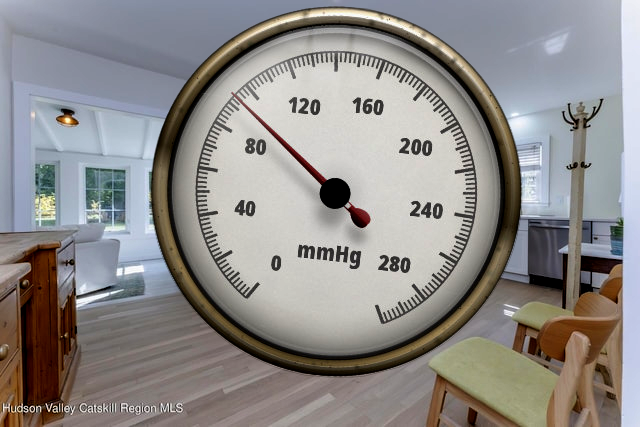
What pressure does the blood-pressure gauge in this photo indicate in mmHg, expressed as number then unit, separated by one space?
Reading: 94 mmHg
